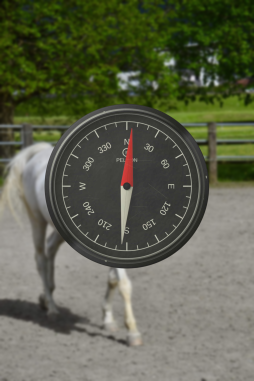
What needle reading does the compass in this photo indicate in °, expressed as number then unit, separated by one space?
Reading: 5 °
